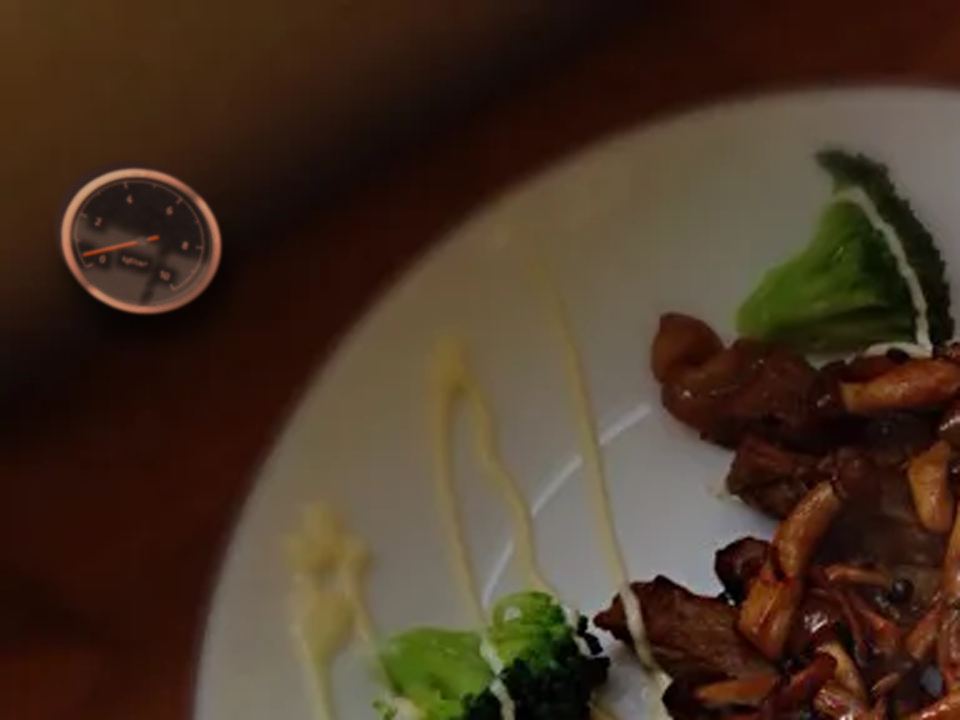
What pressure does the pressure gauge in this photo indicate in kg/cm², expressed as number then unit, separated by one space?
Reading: 0.5 kg/cm²
